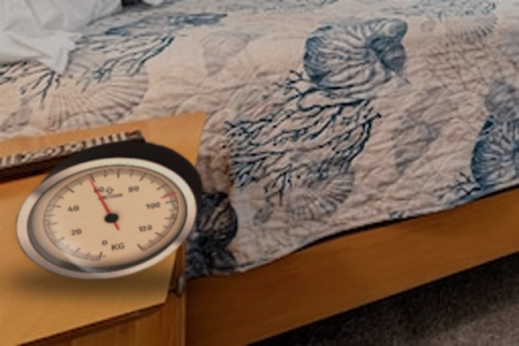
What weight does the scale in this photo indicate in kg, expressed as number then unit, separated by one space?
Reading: 60 kg
